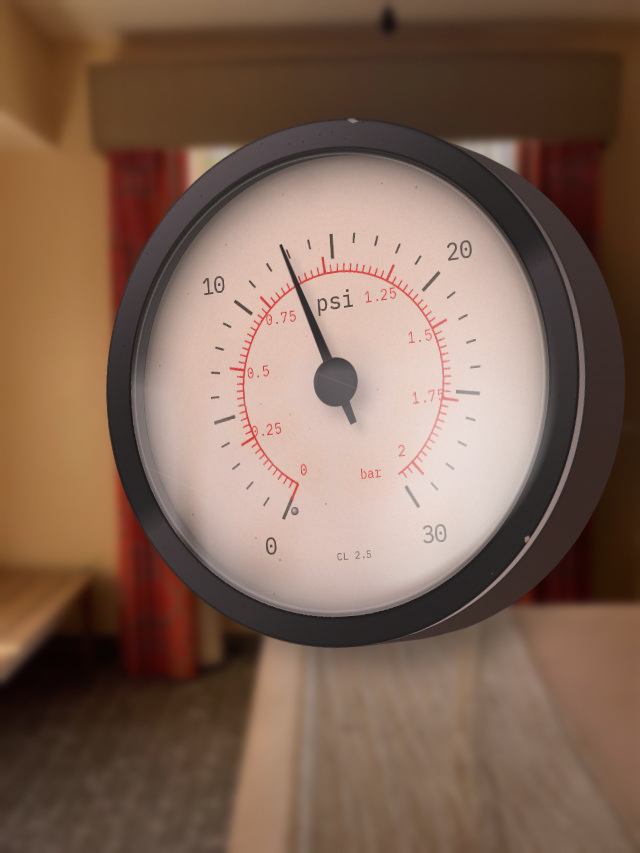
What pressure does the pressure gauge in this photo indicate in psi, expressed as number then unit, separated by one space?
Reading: 13 psi
